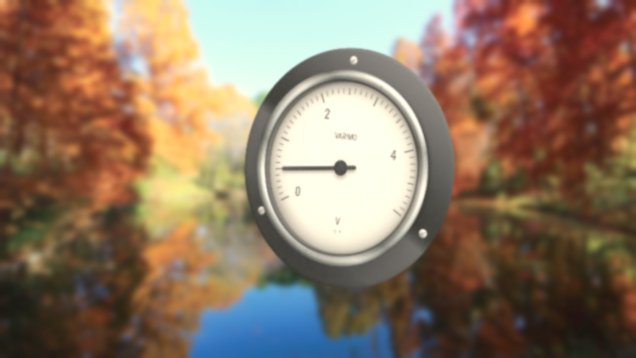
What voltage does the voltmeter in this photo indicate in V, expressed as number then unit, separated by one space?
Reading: 0.5 V
